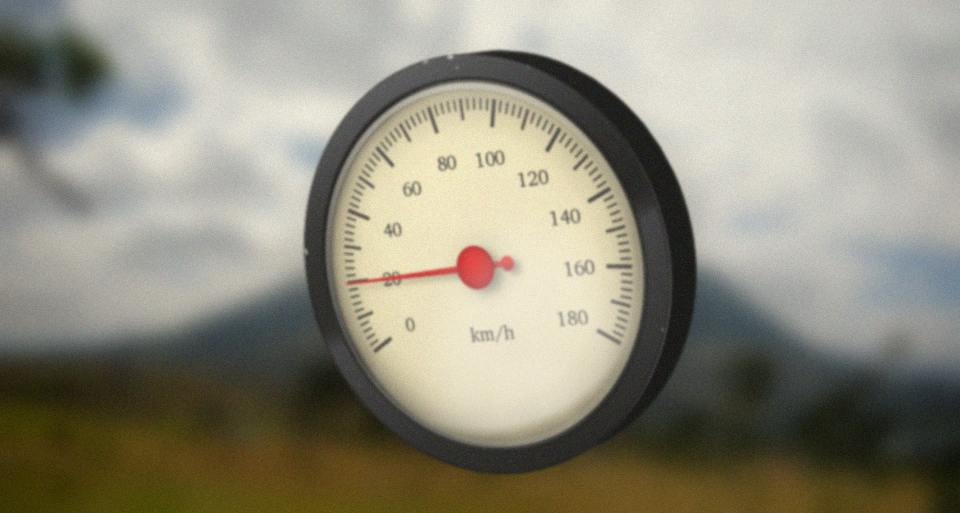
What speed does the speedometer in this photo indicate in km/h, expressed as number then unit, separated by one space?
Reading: 20 km/h
